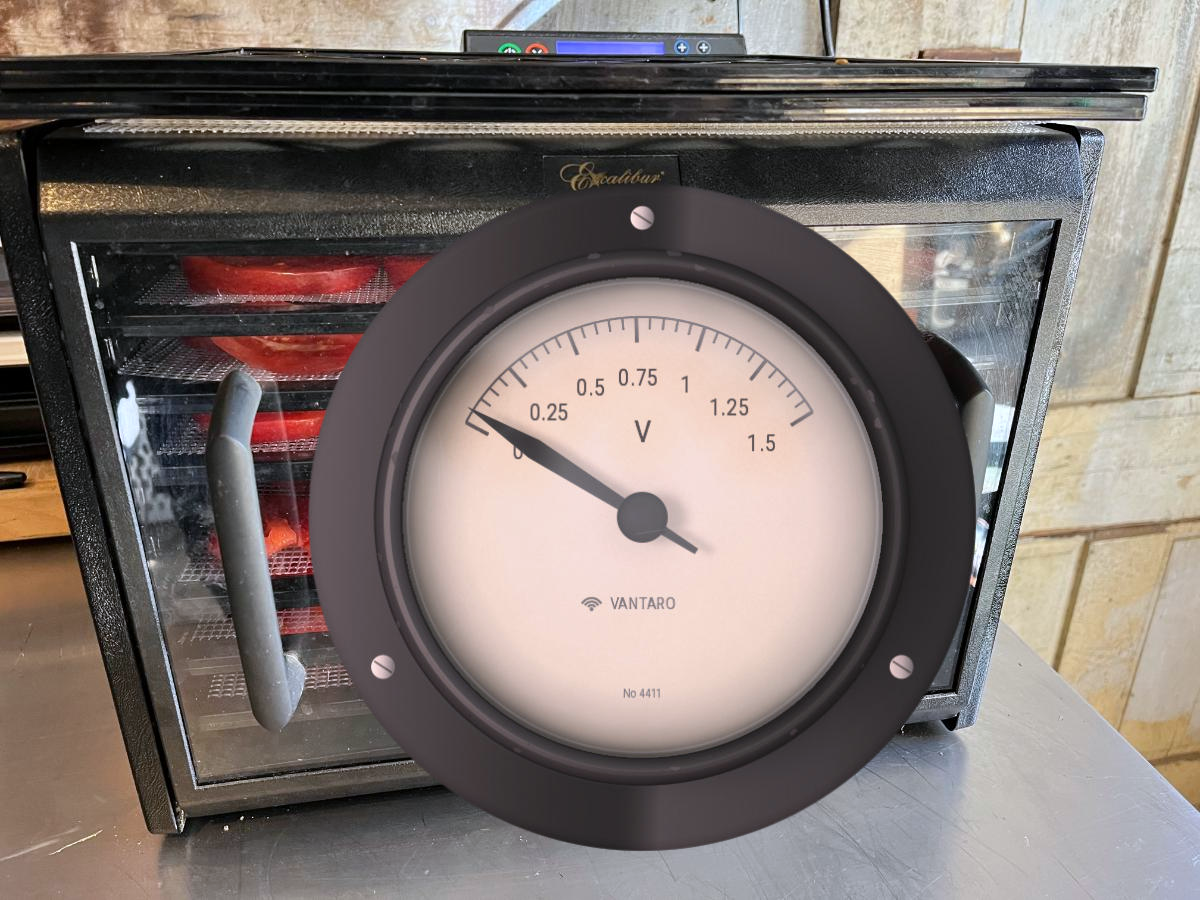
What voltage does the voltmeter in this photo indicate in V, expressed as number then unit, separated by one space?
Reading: 0.05 V
